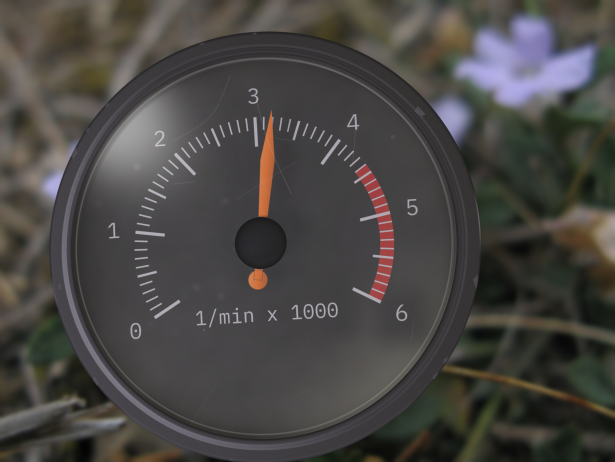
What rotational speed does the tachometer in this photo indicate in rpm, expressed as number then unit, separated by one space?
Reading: 3200 rpm
